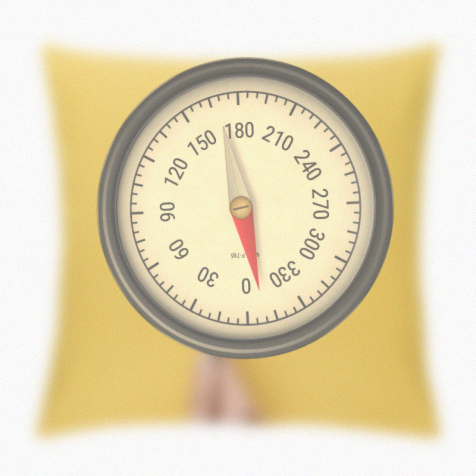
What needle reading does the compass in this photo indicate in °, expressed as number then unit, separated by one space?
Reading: 350 °
